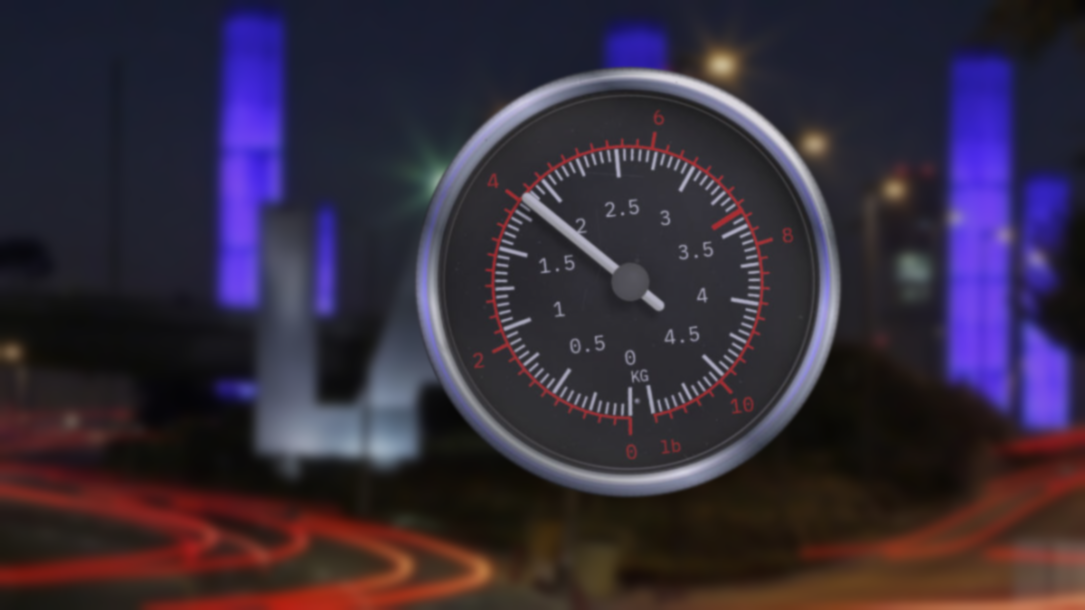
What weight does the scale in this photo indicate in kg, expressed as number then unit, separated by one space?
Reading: 1.85 kg
